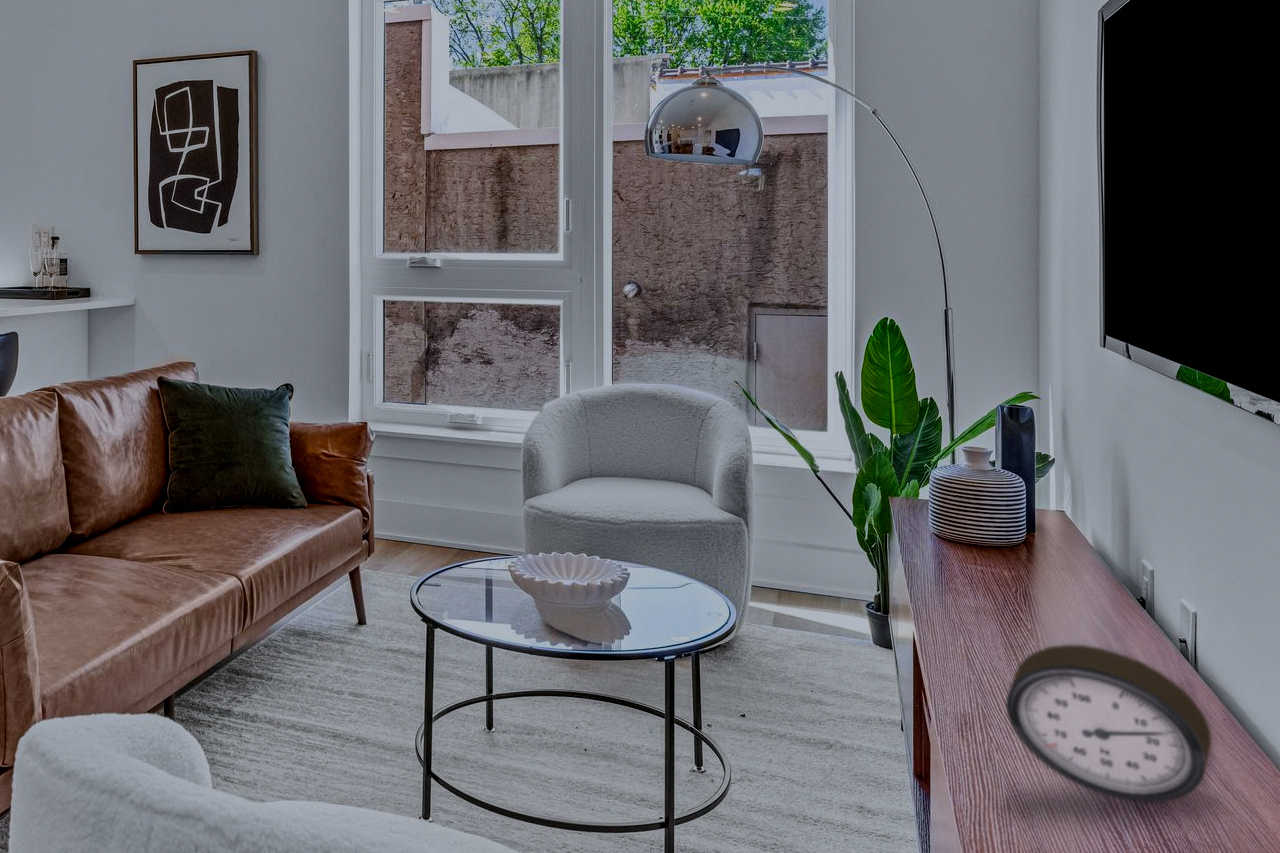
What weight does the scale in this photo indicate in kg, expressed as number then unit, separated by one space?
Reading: 15 kg
